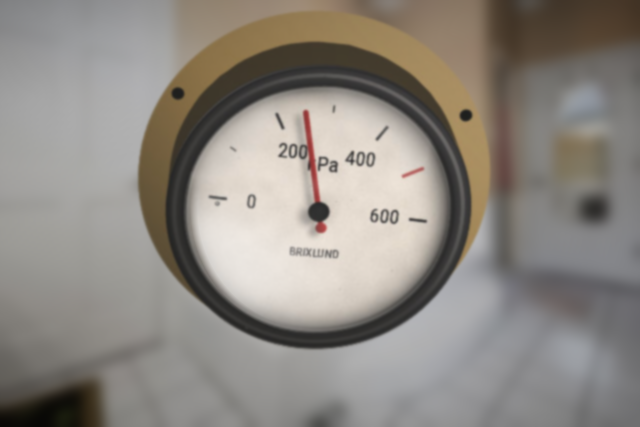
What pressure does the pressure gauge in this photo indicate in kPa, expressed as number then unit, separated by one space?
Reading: 250 kPa
